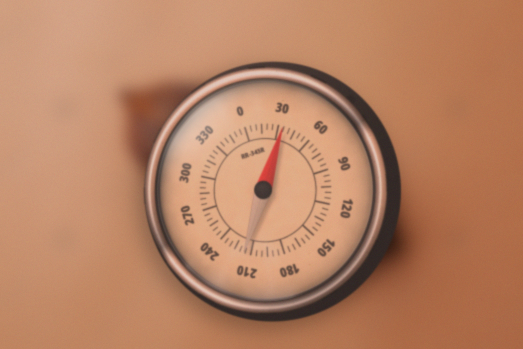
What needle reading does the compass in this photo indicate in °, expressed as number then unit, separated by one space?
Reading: 35 °
